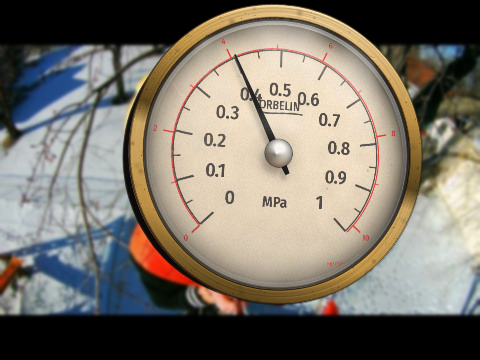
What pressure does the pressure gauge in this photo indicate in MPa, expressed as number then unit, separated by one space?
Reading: 0.4 MPa
